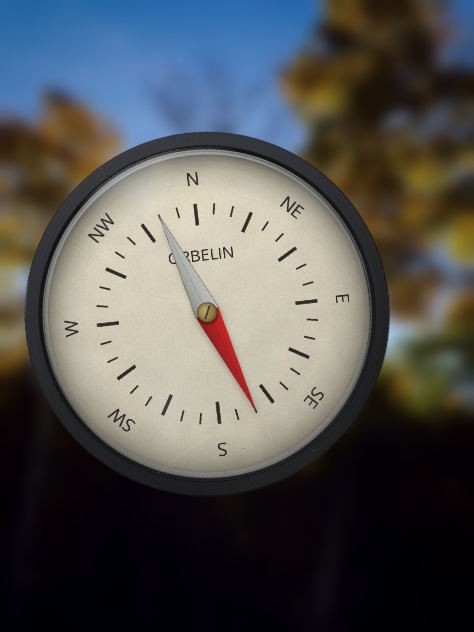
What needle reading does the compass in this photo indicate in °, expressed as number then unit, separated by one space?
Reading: 160 °
